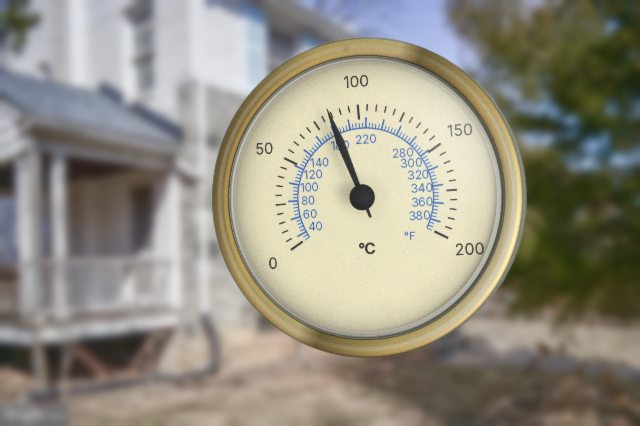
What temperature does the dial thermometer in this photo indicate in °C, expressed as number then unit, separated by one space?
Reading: 85 °C
